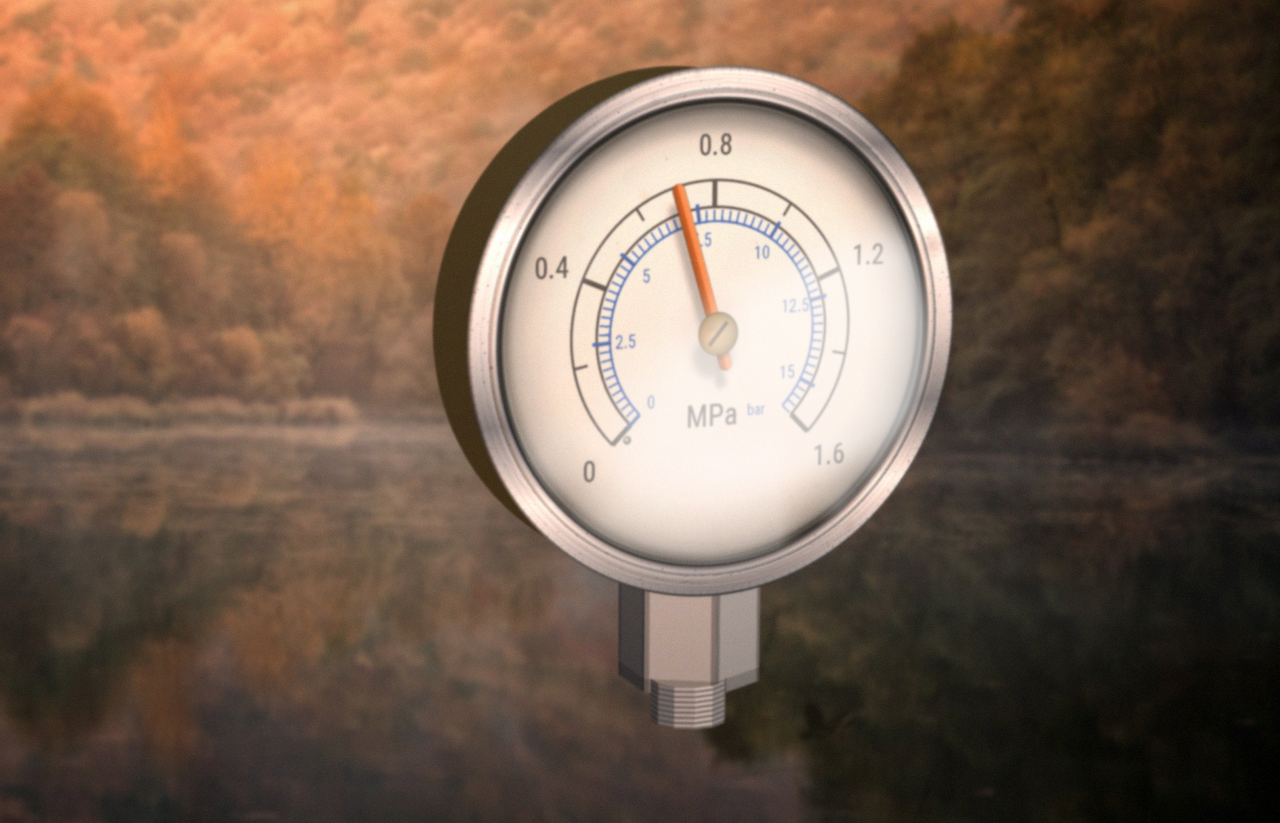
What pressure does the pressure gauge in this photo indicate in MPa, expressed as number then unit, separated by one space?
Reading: 0.7 MPa
